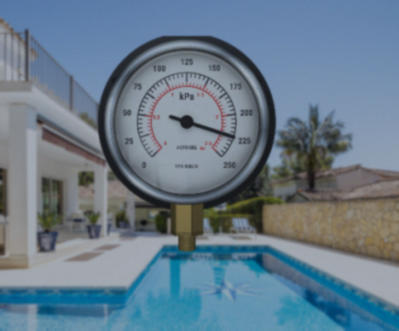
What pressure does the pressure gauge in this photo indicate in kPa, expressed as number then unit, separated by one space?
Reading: 225 kPa
